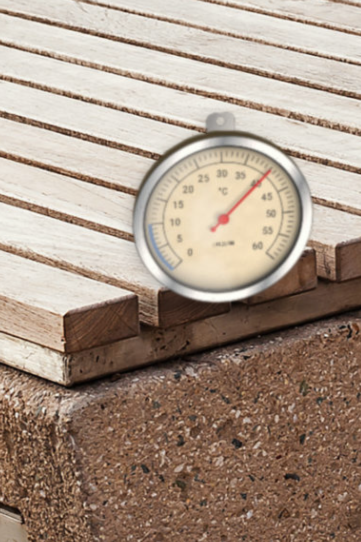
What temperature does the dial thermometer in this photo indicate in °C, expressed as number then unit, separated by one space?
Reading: 40 °C
